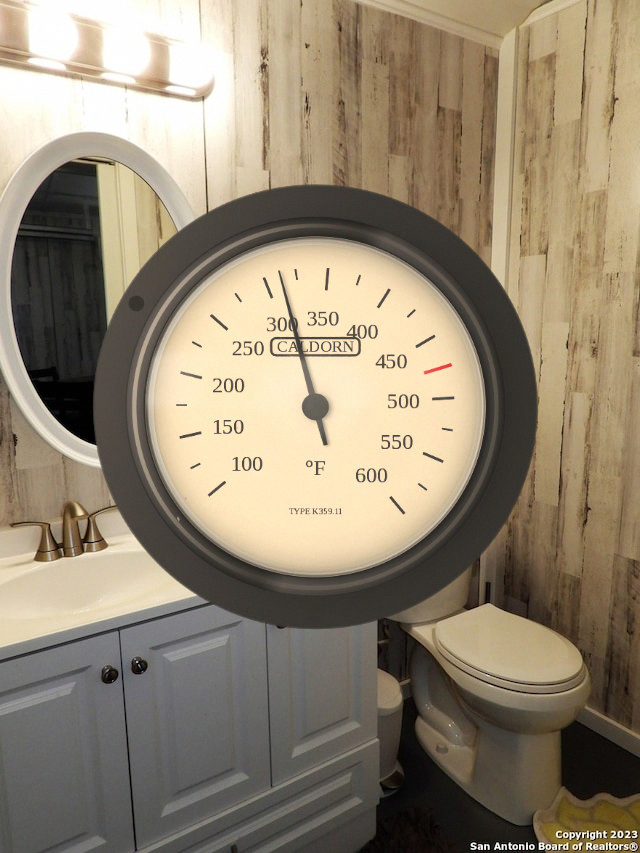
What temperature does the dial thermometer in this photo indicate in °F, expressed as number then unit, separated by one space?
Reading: 312.5 °F
